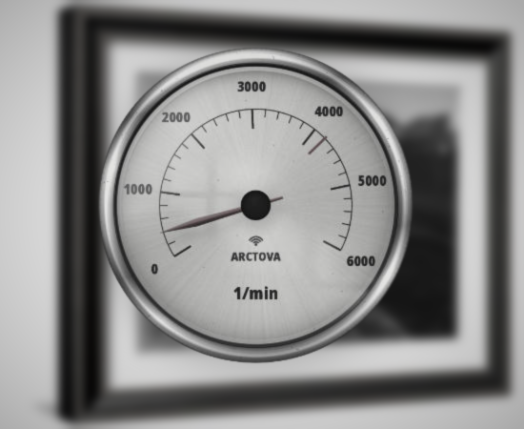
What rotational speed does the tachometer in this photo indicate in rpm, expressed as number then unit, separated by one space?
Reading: 400 rpm
